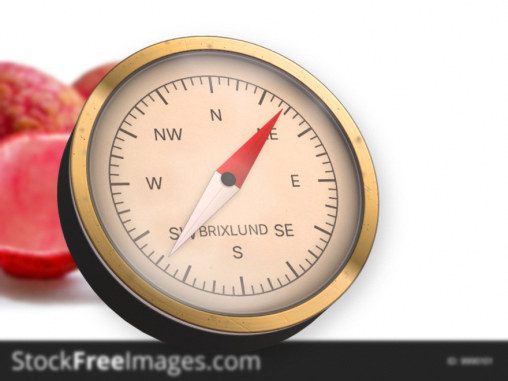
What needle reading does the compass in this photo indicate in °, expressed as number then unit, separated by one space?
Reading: 42.5 °
